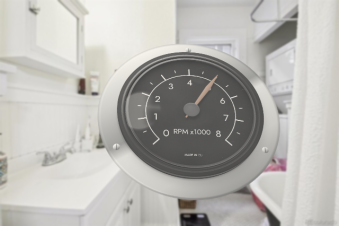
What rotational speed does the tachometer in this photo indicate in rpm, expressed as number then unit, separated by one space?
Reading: 5000 rpm
